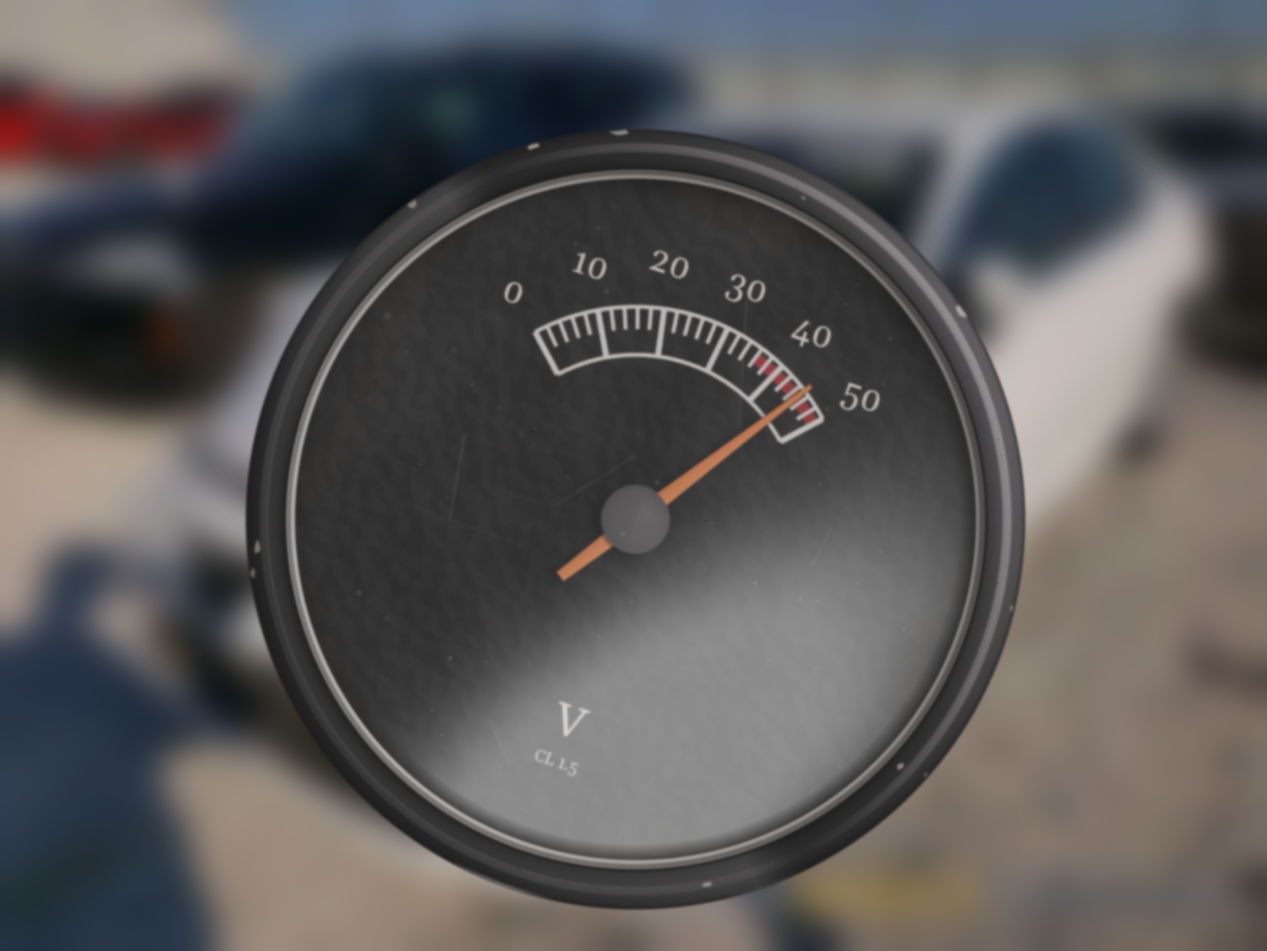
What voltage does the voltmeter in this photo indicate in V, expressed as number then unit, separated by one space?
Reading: 45 V
